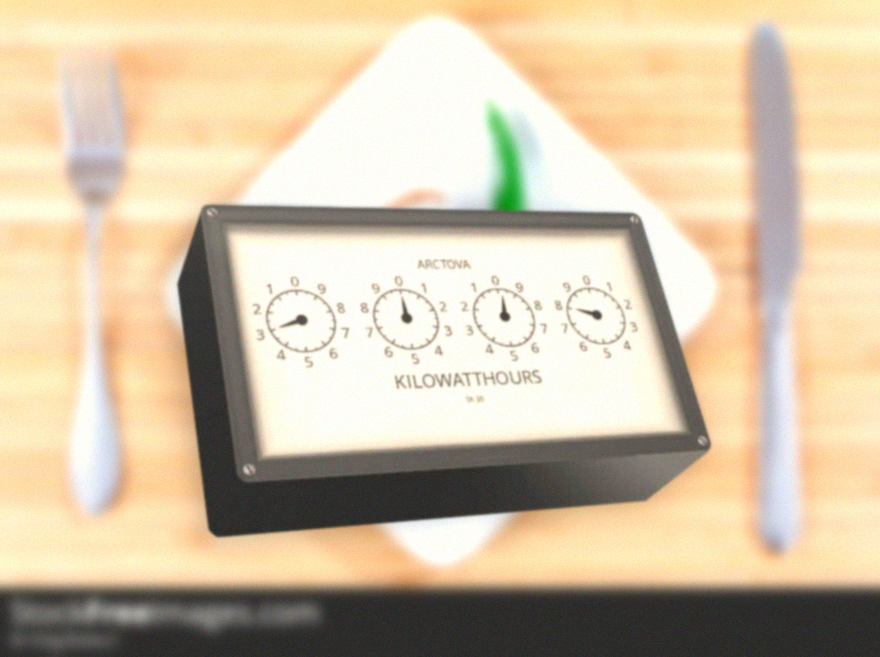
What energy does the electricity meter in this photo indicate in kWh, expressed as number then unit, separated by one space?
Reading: 2998 kWh
